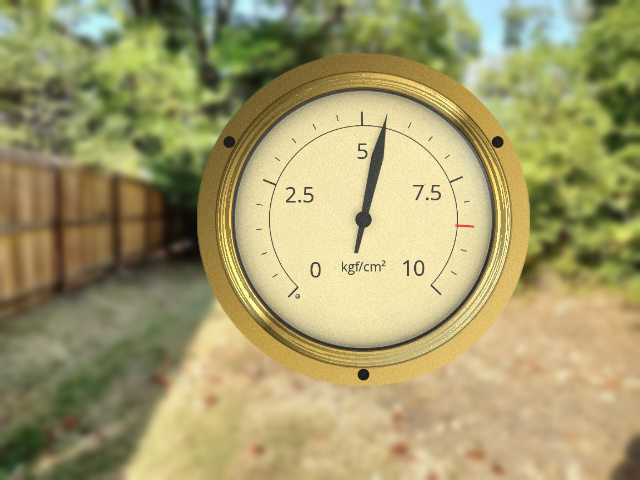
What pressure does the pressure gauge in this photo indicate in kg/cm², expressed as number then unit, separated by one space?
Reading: 5.5 kg/cm²
